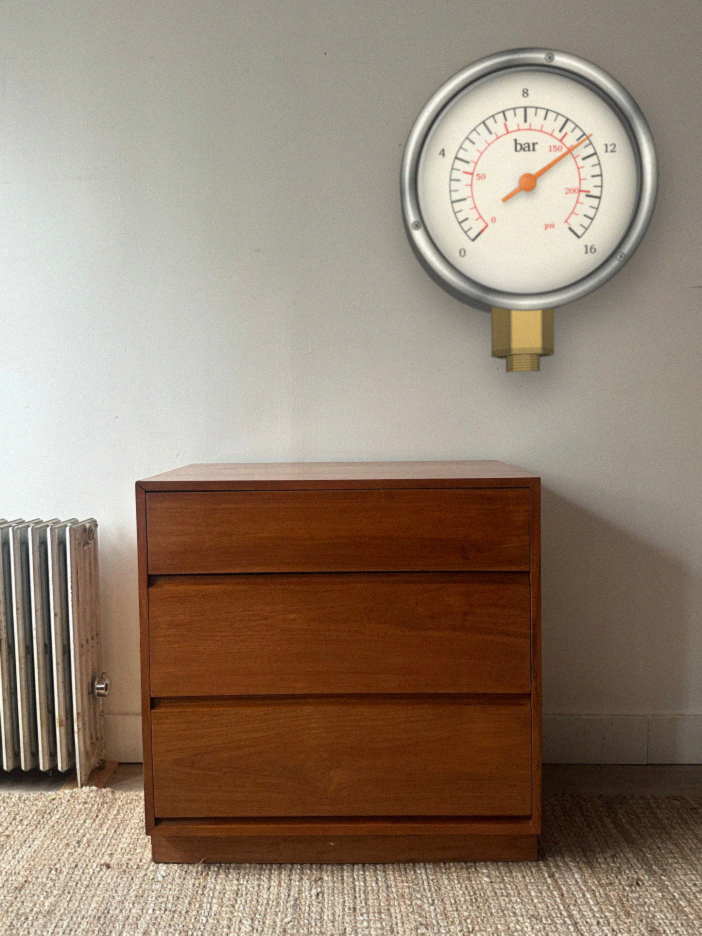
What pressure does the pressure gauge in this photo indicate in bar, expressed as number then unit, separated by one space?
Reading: 11.25 bar
